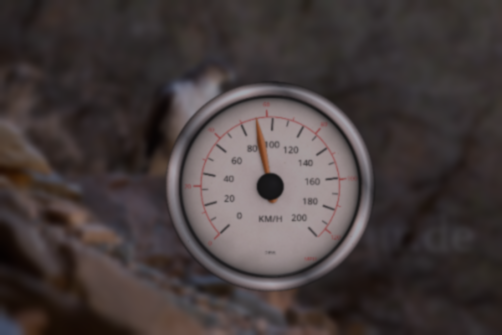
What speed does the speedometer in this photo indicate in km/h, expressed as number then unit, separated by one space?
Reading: 90 km/h
